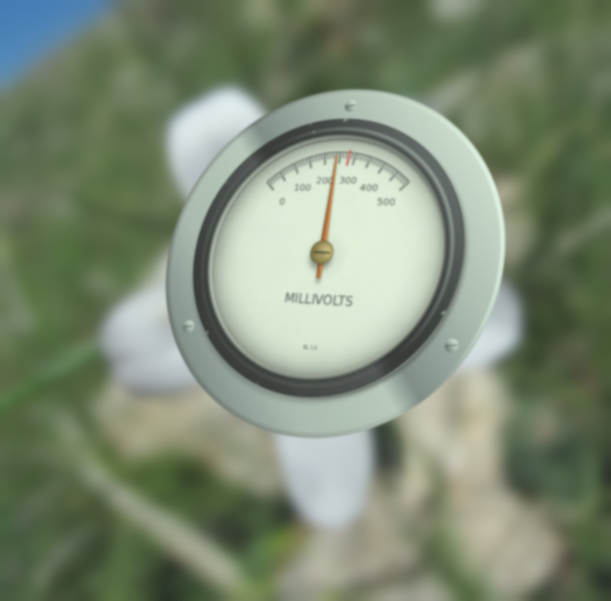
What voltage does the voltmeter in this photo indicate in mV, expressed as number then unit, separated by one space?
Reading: 250 mV
